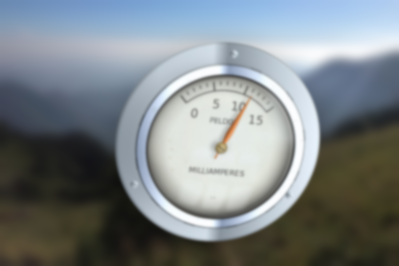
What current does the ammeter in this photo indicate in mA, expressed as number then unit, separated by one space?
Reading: 11 mA
